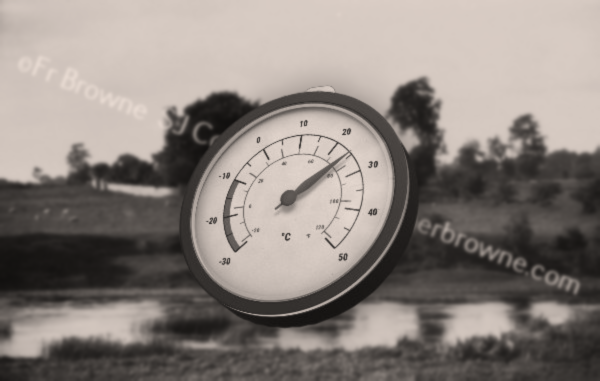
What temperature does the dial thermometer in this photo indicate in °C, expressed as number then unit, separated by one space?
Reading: 25 °C
